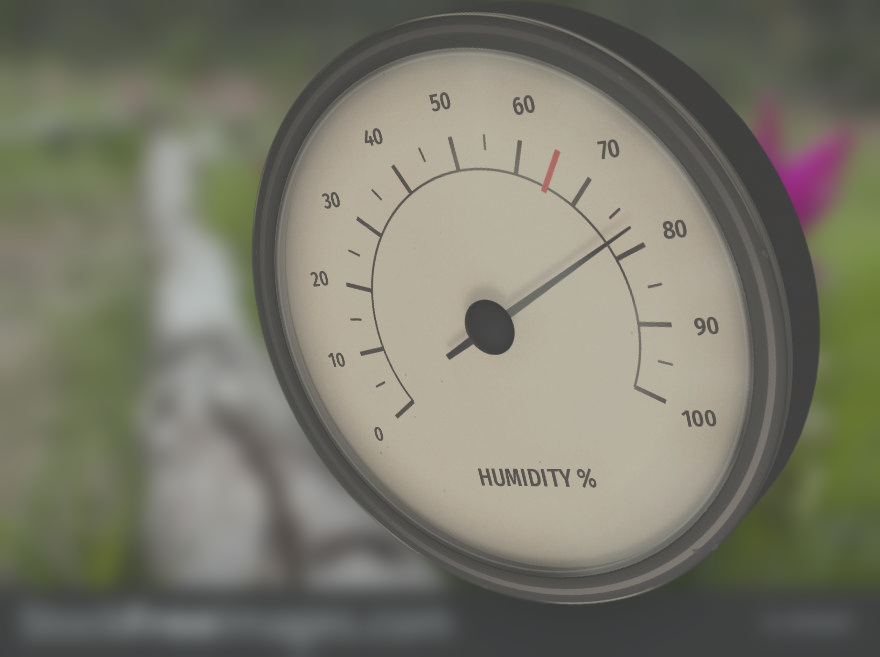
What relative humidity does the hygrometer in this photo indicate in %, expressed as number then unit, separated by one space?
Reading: 77.5 %
